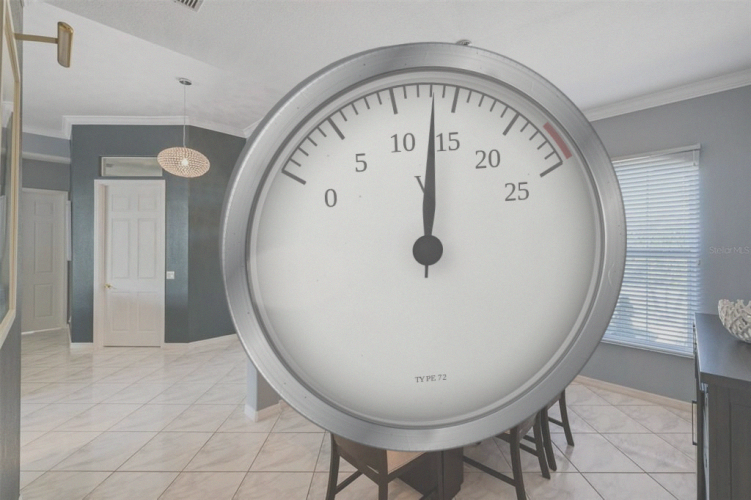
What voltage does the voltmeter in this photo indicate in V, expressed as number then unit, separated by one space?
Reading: 13 V
